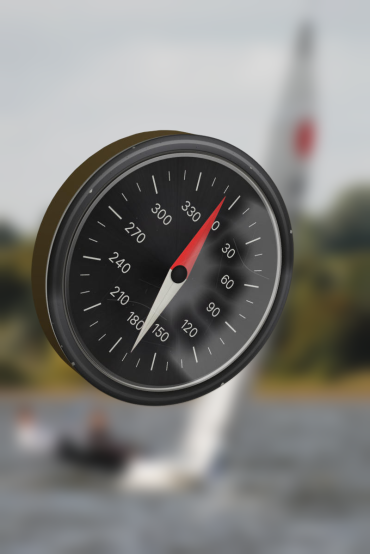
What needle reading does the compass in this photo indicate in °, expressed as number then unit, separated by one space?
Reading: 350 °
